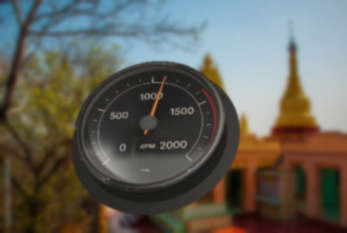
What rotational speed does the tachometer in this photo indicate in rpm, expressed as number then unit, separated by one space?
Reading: 1100 rpm
